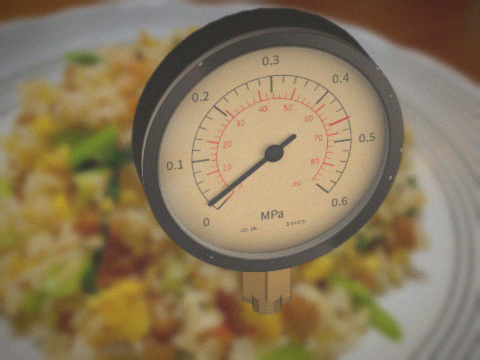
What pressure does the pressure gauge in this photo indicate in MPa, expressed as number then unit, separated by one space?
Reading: 0.02 MPa
